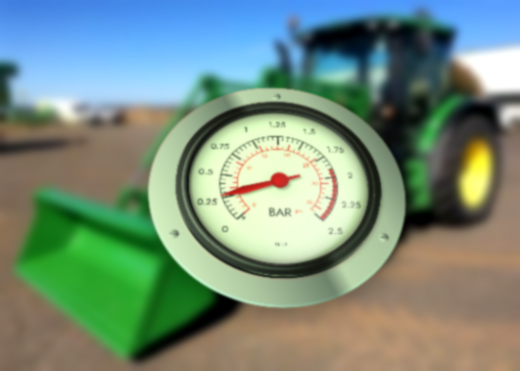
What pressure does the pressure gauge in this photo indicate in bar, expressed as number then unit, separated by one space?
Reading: 0.25 bar
